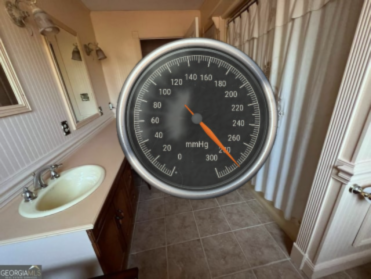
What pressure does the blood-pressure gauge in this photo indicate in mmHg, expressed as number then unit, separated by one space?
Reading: 280 mmHg
